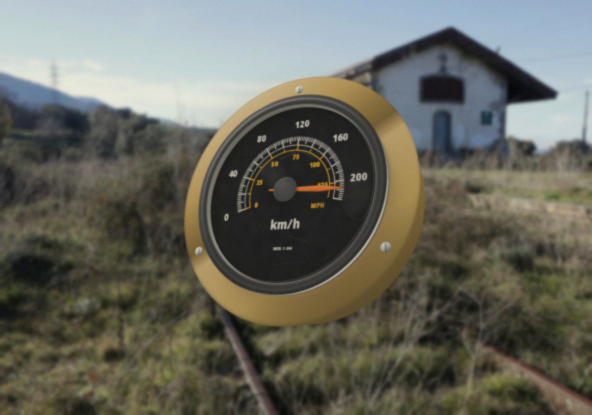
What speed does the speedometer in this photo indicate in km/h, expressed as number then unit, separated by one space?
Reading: 210 km/h
